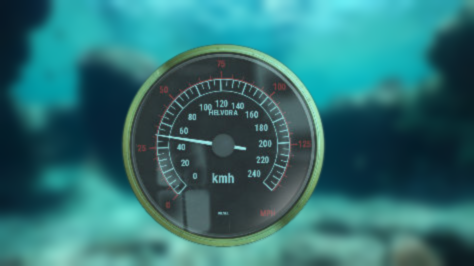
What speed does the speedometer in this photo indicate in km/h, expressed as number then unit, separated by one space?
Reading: 50 km/h
